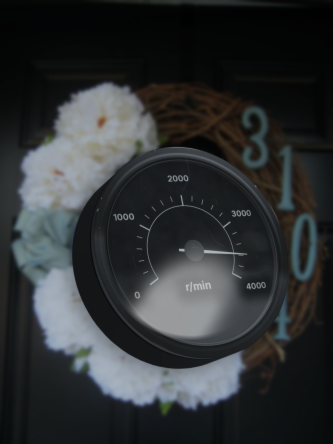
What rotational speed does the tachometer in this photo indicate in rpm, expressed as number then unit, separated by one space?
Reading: 3600 rpm
